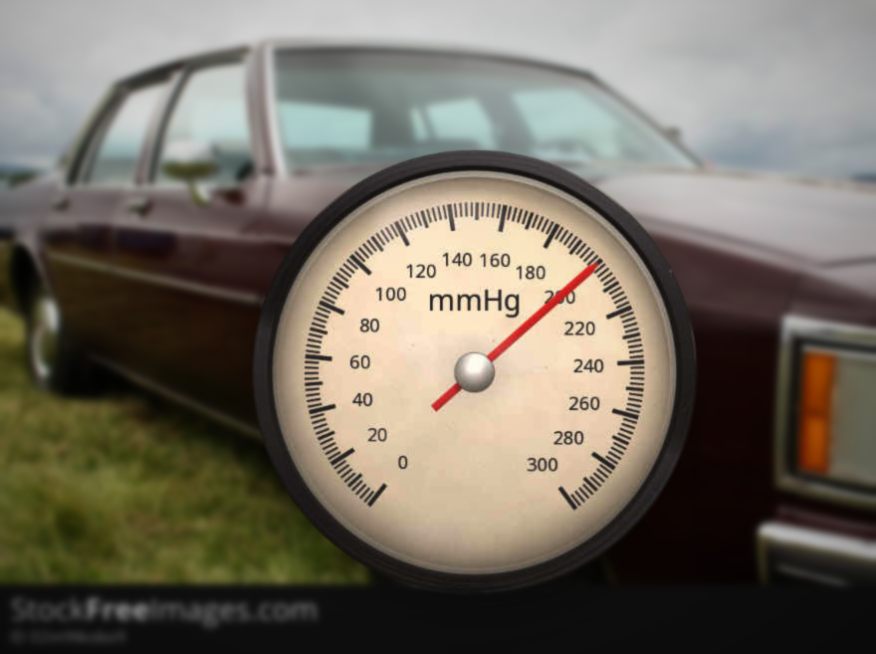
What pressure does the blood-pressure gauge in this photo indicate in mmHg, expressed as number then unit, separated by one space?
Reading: 200 mmHg
